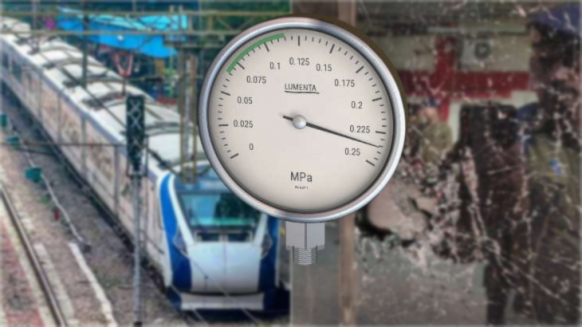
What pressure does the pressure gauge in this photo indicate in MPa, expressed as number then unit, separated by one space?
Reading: 0.235 MPa
